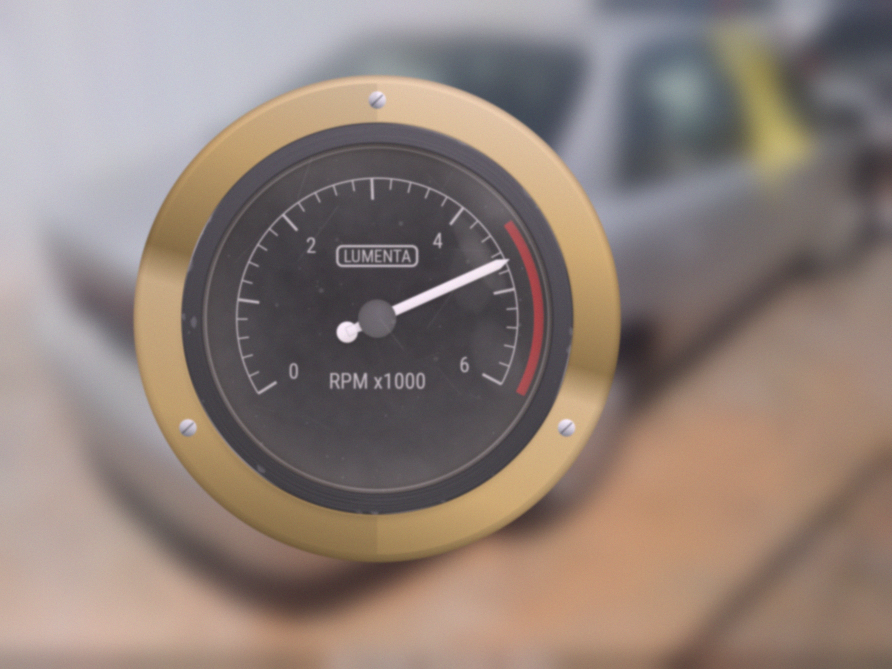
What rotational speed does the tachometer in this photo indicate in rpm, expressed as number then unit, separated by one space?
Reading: 4700 rpm
